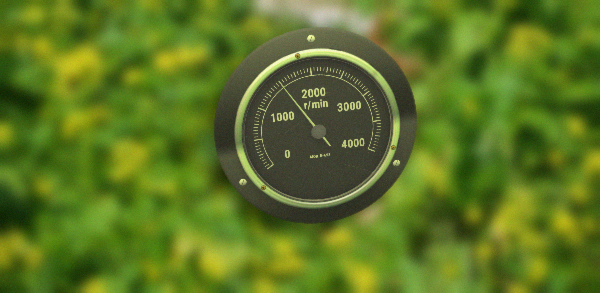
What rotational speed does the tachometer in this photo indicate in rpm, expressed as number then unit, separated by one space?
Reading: 1500 rpm
